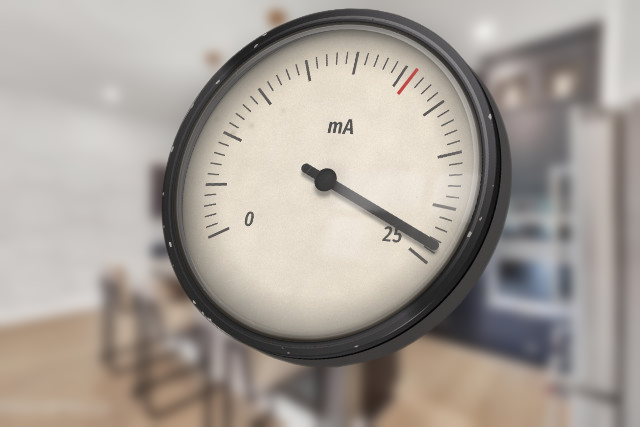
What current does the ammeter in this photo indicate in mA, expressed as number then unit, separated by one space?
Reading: 24.25 mA
